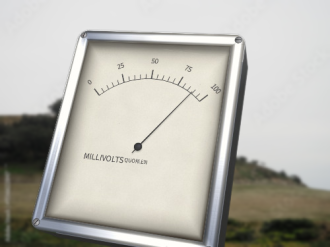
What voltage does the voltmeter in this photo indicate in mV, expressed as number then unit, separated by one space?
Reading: 90 mV
